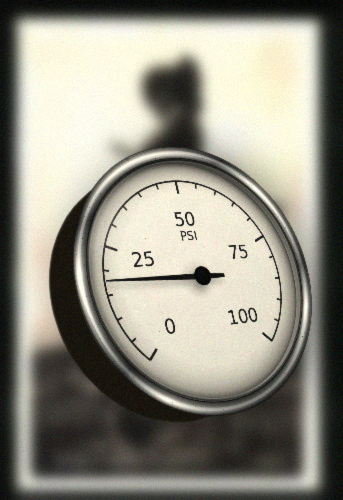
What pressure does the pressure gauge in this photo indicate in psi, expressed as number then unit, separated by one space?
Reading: 17.5 psi
